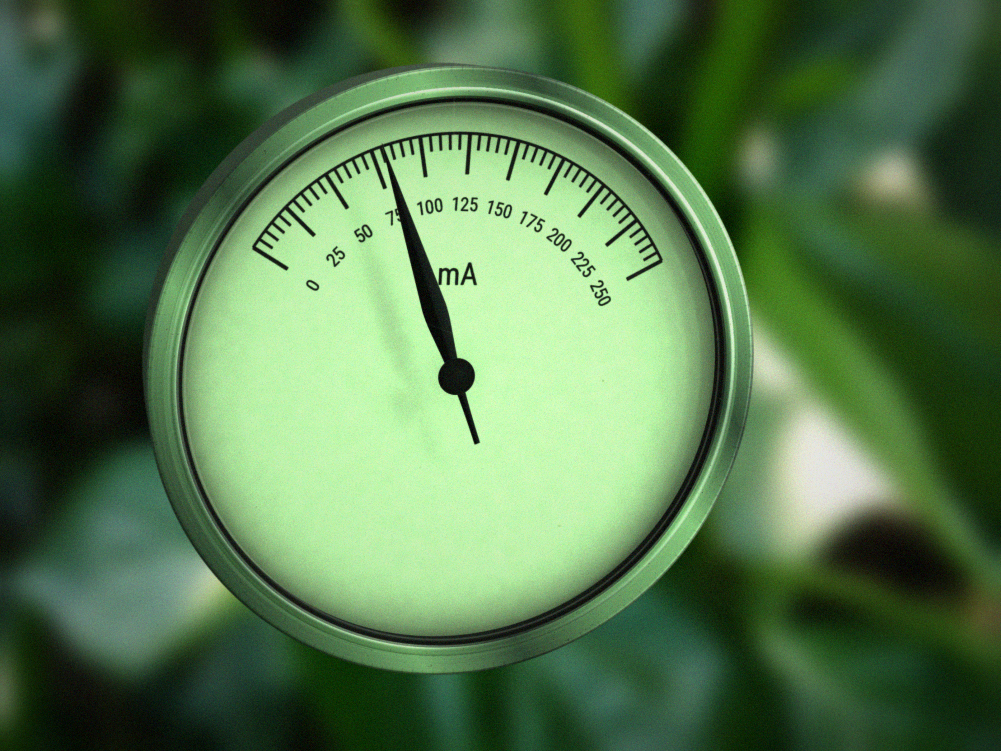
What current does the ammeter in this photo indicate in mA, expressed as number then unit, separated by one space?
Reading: 80 mA
